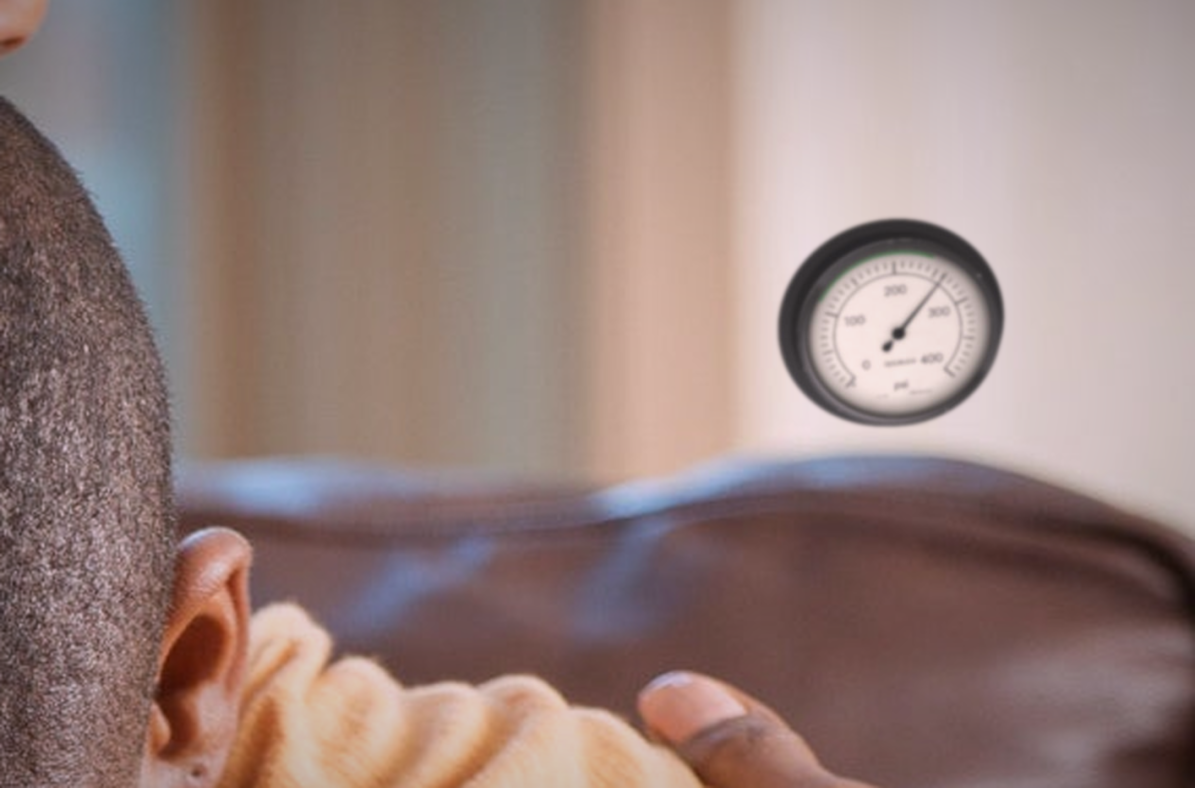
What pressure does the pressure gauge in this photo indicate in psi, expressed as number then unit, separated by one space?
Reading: 260 psi
